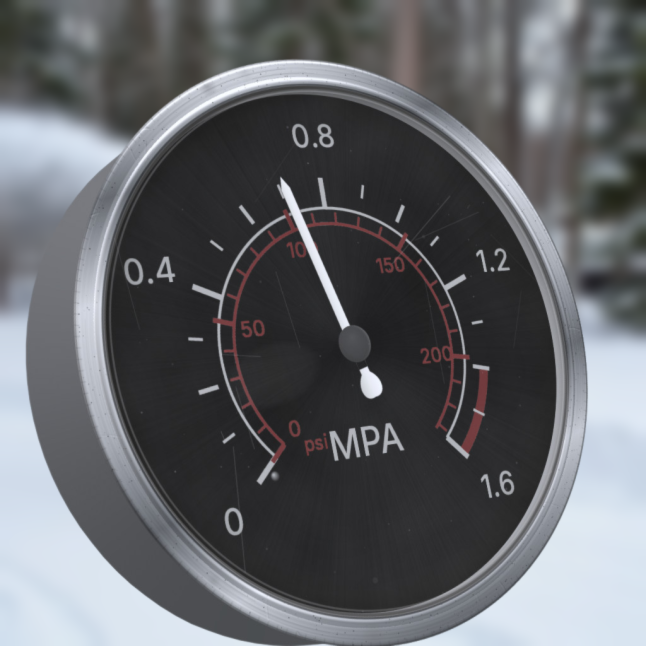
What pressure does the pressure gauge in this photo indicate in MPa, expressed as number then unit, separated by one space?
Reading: 0.7 MPa
